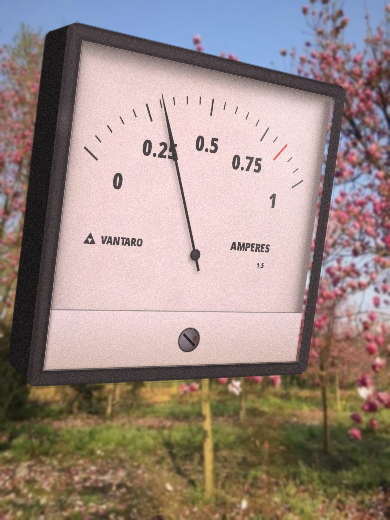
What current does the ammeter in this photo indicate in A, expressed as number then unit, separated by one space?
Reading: 0.3 A
